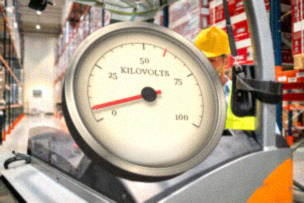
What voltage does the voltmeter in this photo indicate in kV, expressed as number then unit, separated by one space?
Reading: 5 kV
